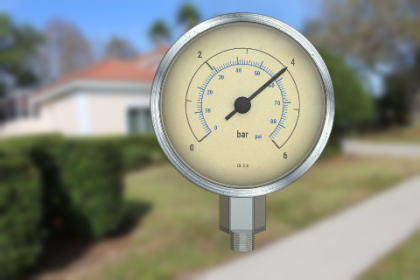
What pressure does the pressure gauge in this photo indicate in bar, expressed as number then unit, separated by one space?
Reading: 4 bar
